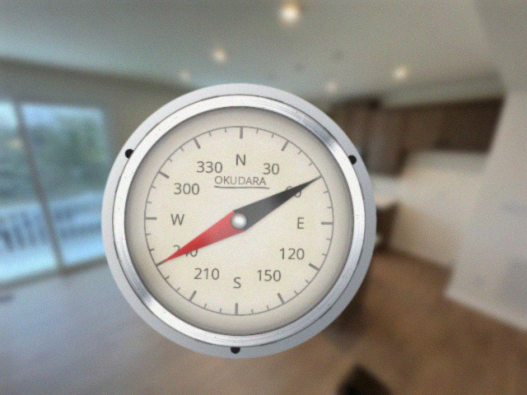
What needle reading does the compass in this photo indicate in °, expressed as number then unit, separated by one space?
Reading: 240 °
